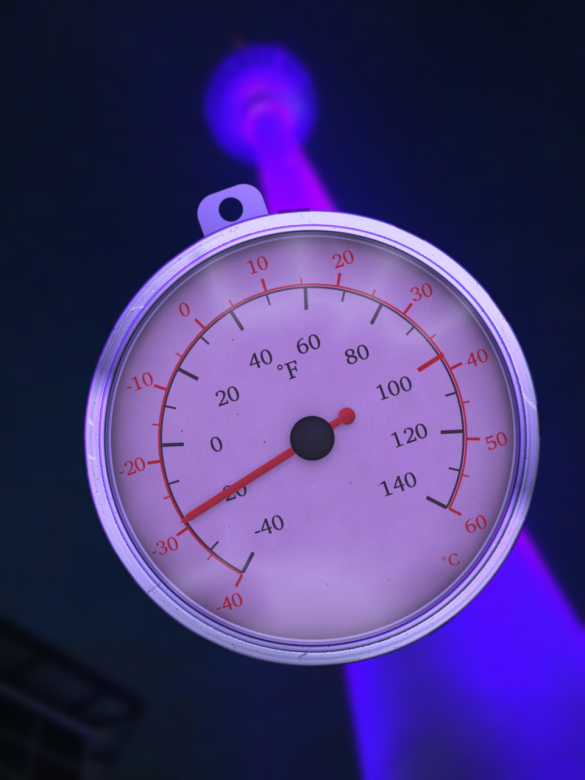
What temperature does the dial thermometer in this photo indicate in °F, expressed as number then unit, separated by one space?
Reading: -20 °F
